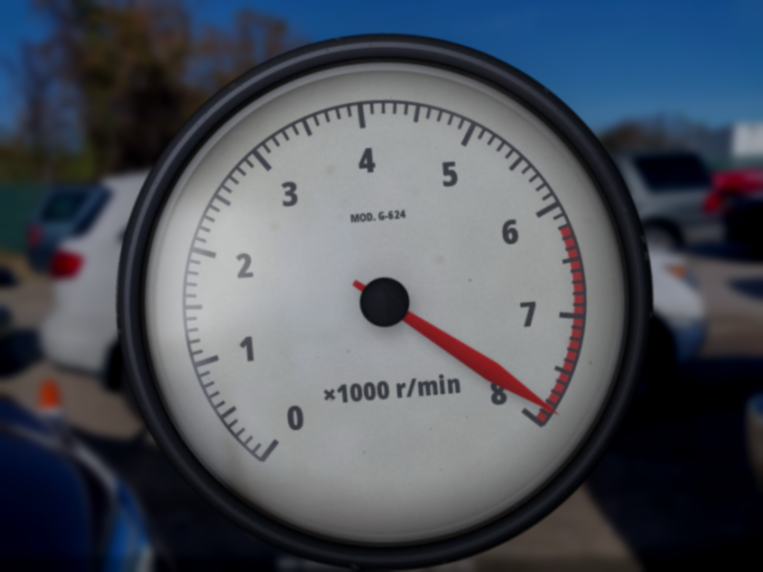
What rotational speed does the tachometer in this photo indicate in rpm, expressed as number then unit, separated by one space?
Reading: 7850 rpm
